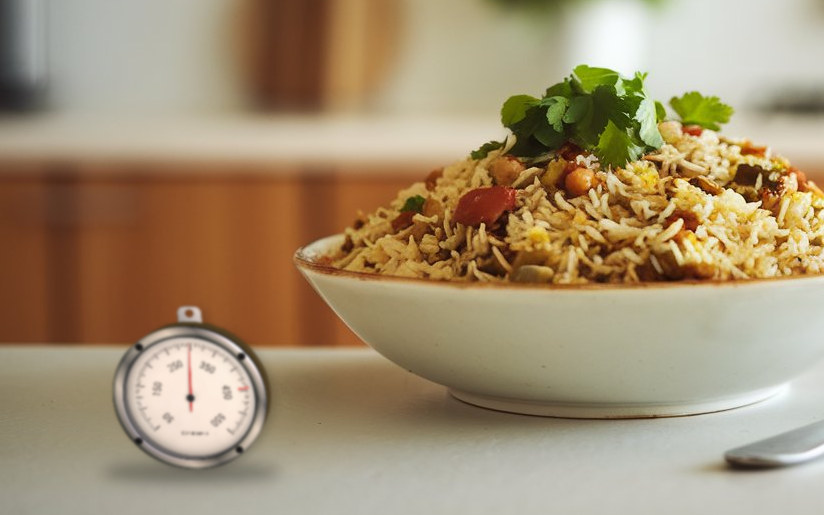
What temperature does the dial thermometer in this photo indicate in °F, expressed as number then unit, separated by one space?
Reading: 300 °F
